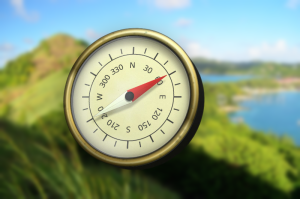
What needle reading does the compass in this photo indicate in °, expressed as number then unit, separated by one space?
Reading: 60 °
